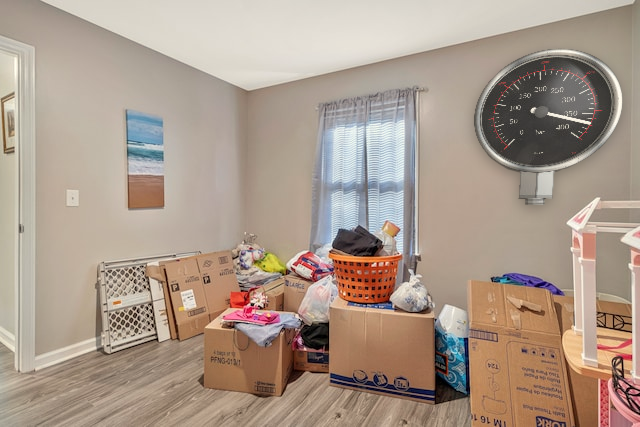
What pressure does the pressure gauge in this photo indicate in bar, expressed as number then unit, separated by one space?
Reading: 370 bar
